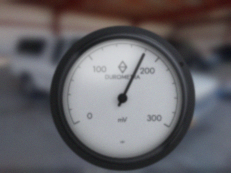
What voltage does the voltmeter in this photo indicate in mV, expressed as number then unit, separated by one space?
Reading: 180 mV
